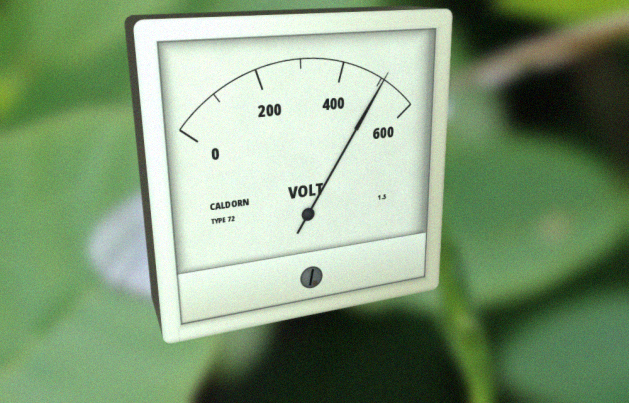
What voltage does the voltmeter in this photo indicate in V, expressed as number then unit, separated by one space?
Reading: 500 V
